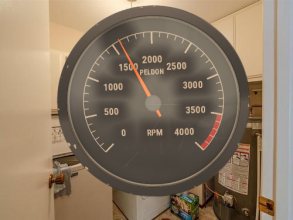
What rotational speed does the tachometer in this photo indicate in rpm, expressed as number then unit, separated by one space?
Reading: 1600 rpm
